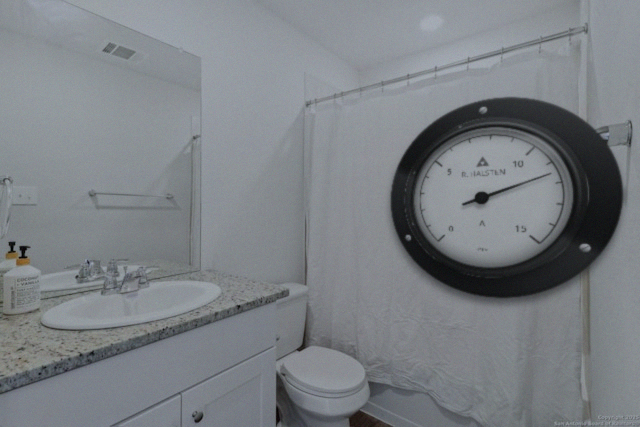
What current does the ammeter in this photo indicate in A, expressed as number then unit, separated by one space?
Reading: 11.5 A
